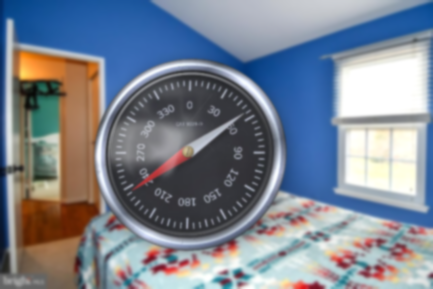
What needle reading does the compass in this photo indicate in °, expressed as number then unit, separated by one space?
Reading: 235 °
